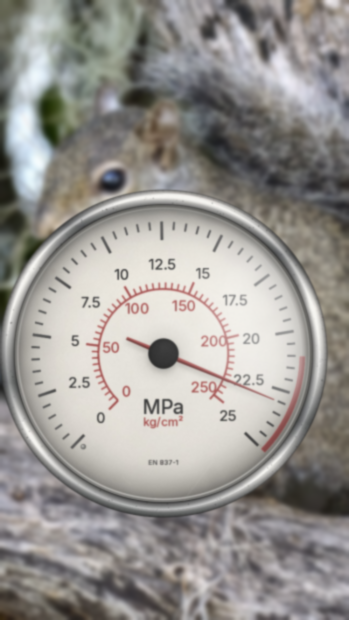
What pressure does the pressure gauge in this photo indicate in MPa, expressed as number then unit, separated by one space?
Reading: 23 MPa
